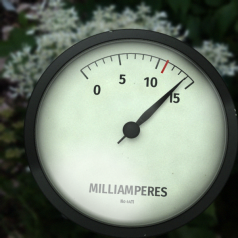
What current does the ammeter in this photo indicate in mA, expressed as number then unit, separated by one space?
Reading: 14 mA
